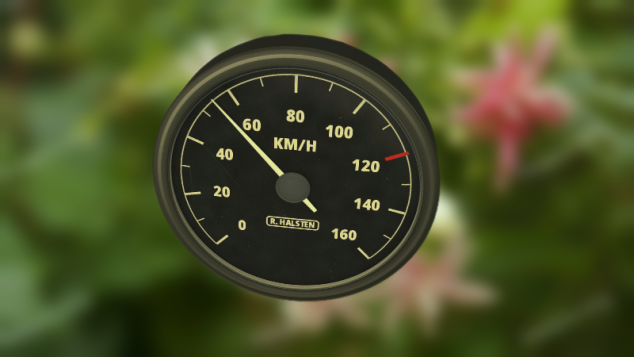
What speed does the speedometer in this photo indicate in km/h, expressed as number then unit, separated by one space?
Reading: 55 km/h
